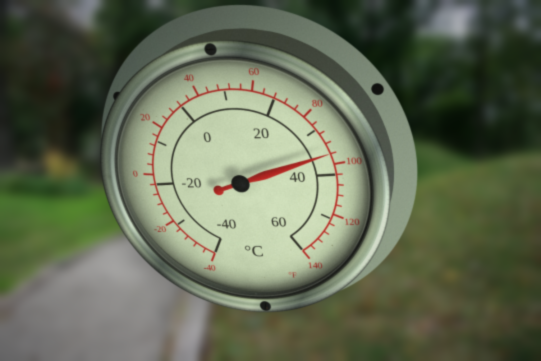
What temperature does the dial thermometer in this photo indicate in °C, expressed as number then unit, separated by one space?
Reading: 35 °C
